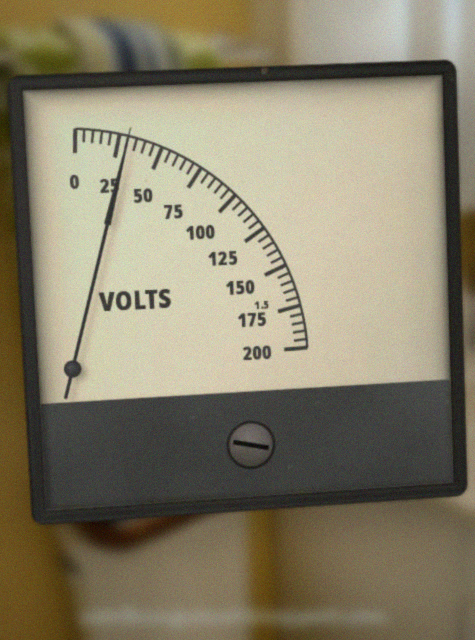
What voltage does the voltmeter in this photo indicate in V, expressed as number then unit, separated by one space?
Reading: 30 V
